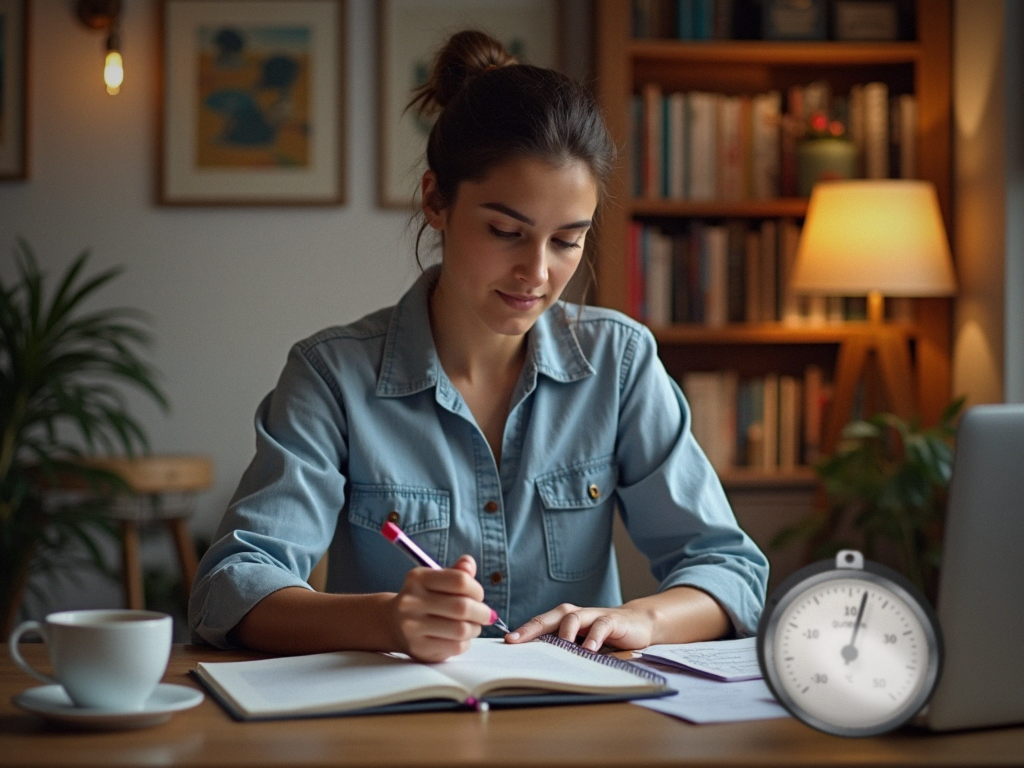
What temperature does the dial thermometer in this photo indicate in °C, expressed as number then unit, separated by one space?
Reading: 14 °C
